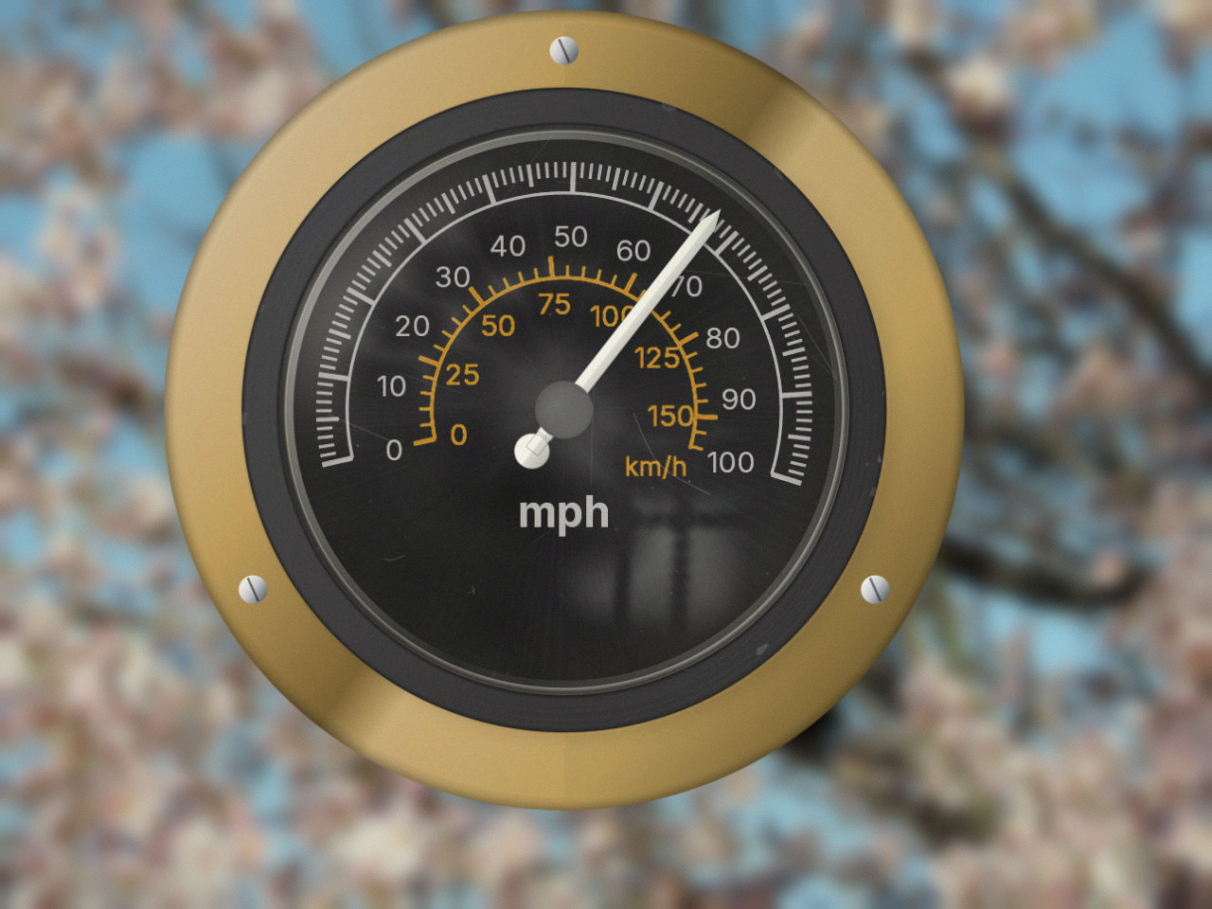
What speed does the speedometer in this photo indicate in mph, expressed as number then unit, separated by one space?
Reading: 67 mph
